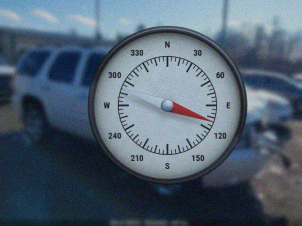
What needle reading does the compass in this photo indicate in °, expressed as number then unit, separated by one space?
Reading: 110 °
